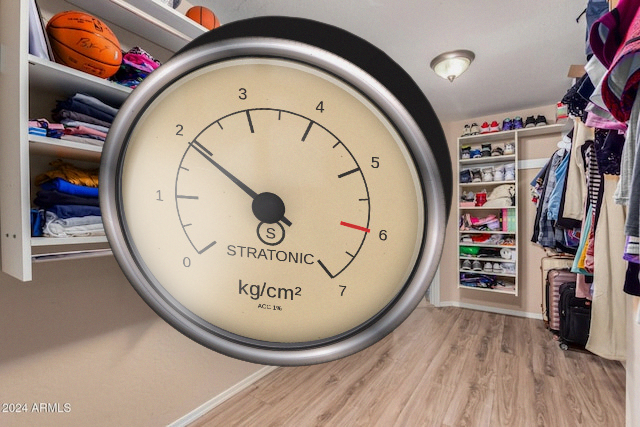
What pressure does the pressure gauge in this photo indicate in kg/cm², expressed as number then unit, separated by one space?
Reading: 2 kg/cm²
